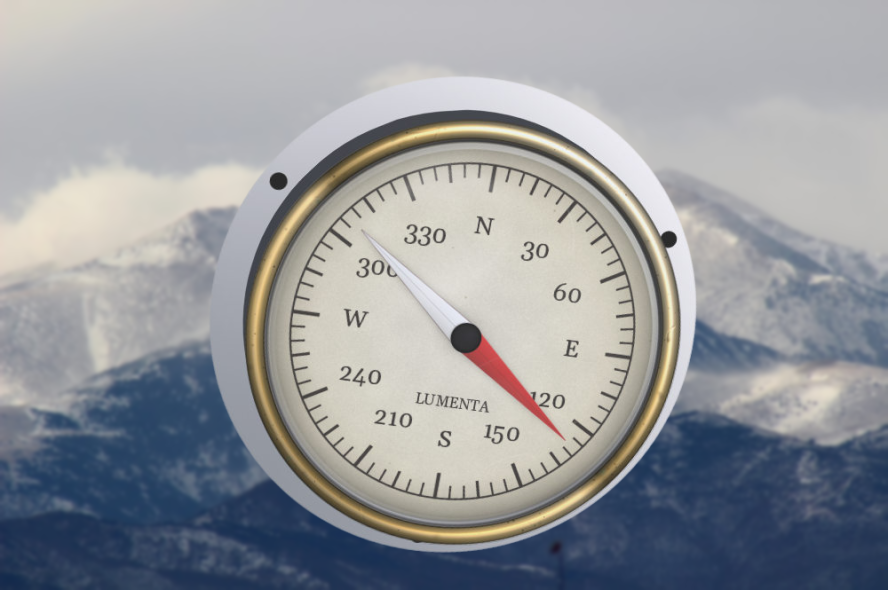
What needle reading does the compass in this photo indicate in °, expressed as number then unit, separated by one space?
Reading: 127.5 °
